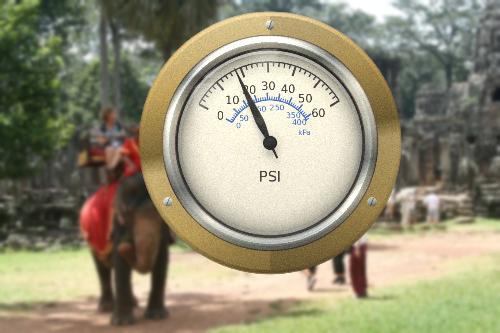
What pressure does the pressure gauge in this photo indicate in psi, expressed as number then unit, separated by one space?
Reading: 18 psi
